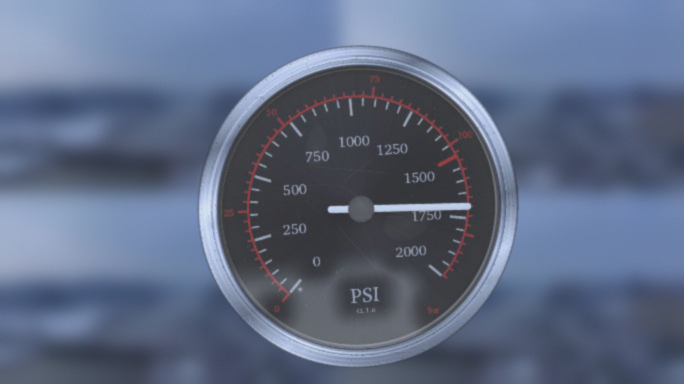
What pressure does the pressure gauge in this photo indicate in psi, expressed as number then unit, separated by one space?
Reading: 1700 psi
